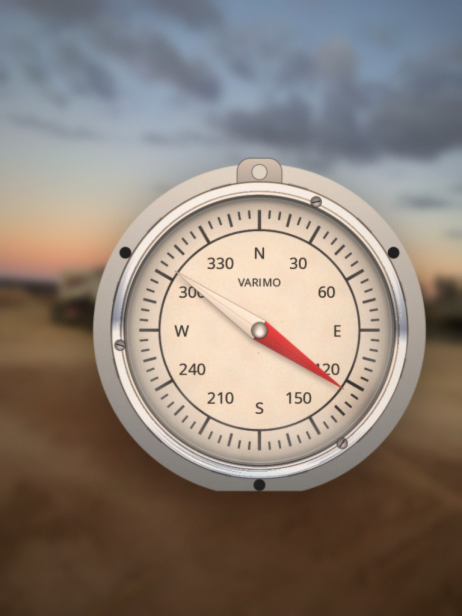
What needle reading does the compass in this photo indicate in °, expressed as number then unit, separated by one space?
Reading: 125 °
